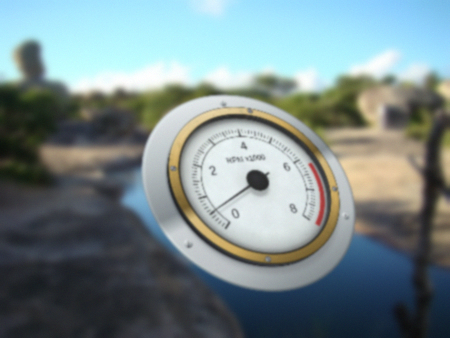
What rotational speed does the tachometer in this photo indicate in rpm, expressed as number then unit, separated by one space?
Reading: 500 rpm
